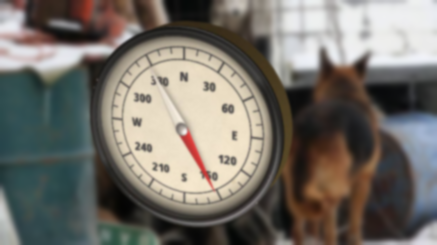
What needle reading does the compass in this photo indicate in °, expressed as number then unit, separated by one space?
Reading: 150 °
